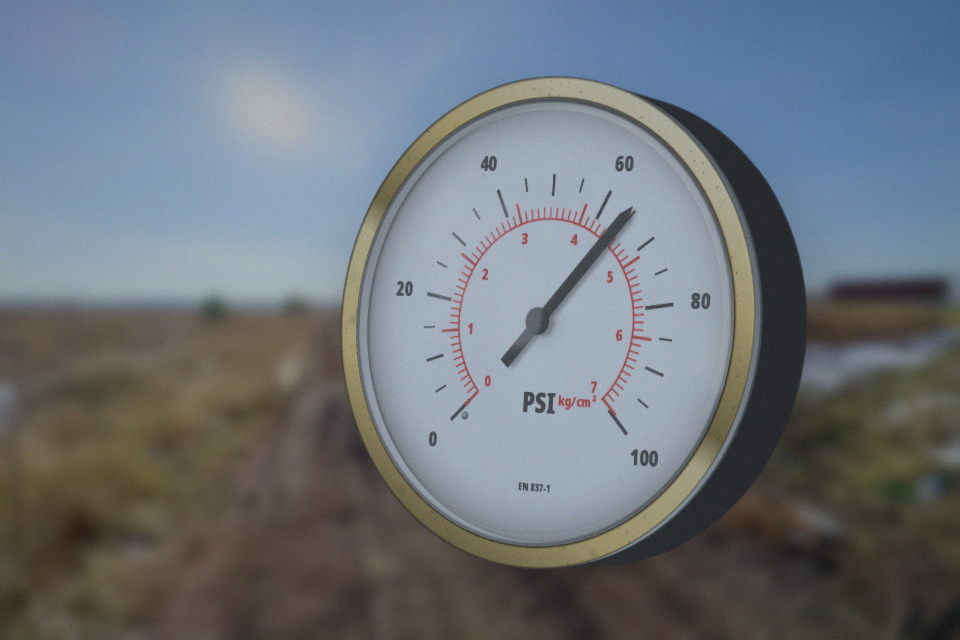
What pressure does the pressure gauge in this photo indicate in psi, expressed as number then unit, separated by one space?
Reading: 65 psi
